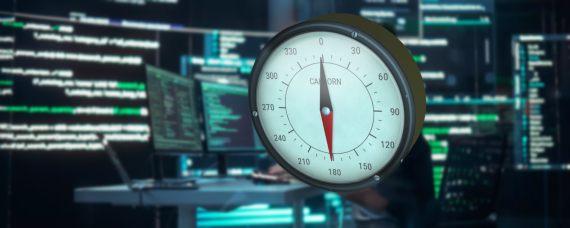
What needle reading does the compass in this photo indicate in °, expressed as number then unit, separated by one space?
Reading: 180 °
